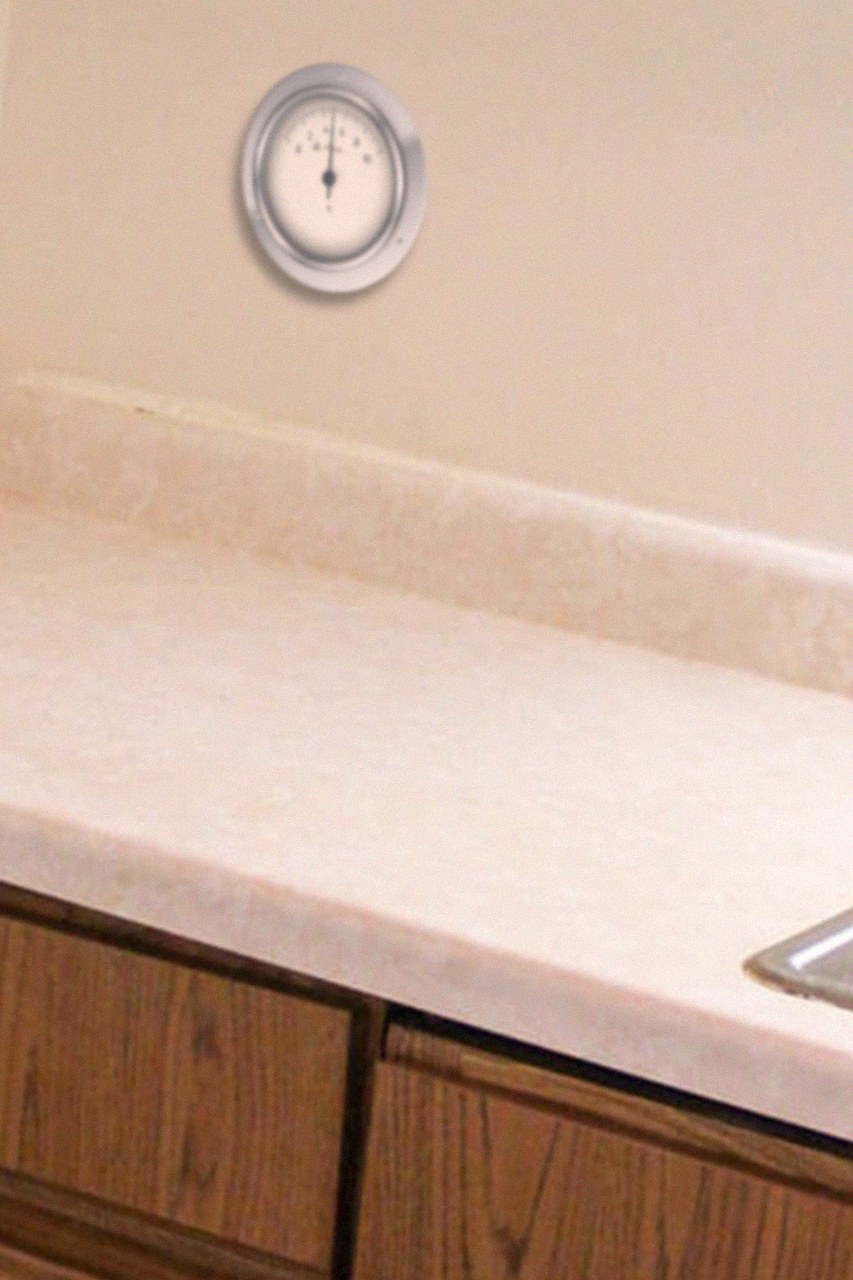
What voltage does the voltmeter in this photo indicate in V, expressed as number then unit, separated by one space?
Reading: 5 V
